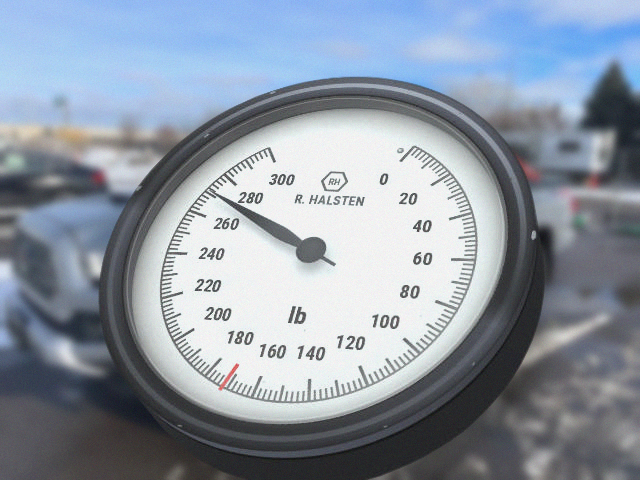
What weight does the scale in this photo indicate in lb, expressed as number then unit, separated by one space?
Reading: 270 lb
